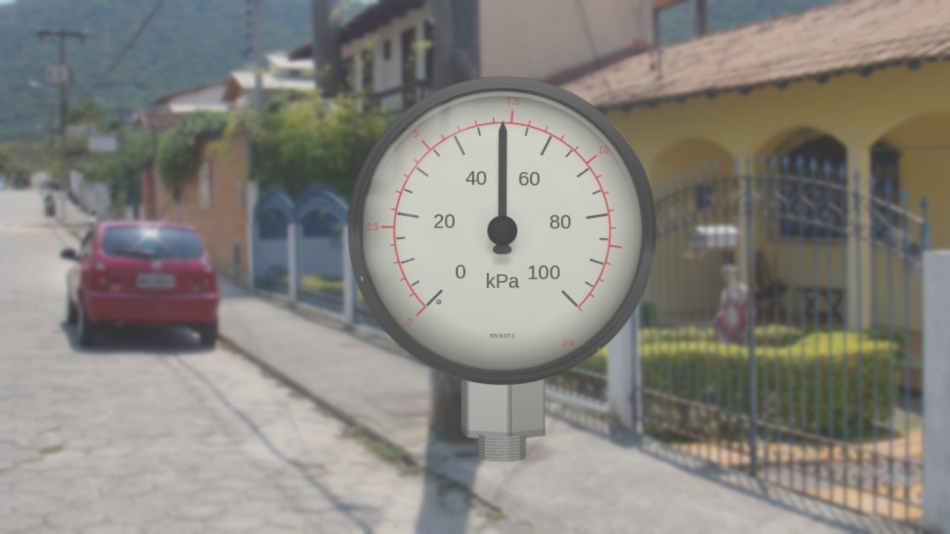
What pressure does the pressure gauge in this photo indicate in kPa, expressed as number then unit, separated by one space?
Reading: 50 kPa
